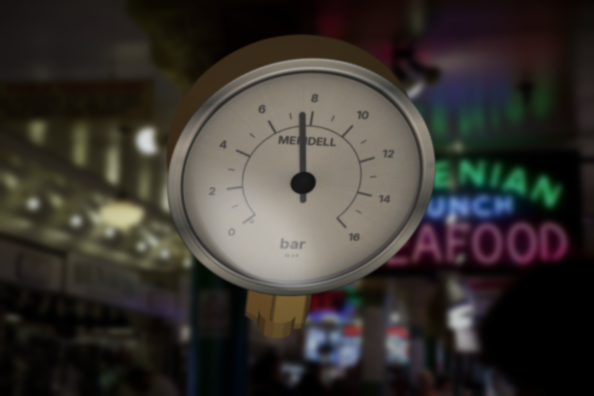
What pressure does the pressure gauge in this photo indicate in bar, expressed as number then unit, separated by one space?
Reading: 7.5 bar
